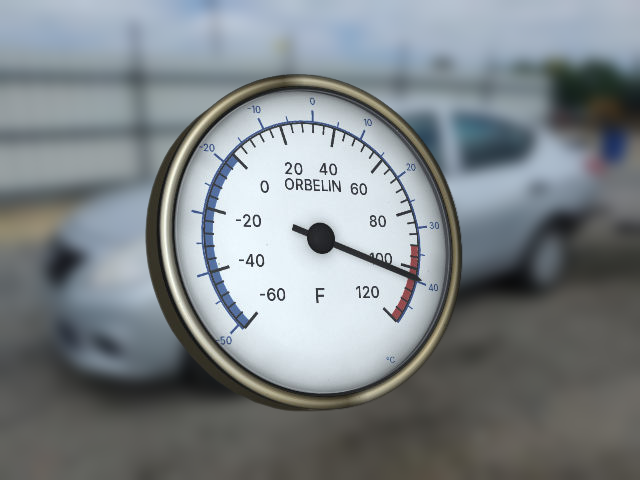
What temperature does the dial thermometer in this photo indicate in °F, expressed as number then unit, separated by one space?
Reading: 104 °F
